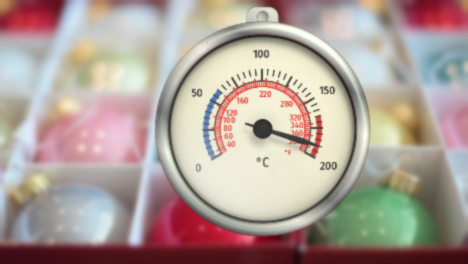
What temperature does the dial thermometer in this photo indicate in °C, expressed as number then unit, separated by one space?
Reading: 190 °C
